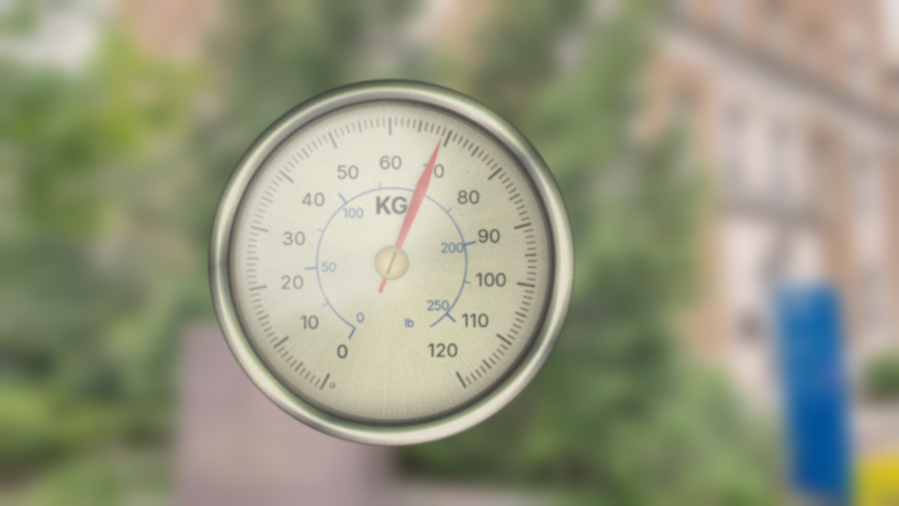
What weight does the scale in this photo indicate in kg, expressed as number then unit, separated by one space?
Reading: 69 kg
